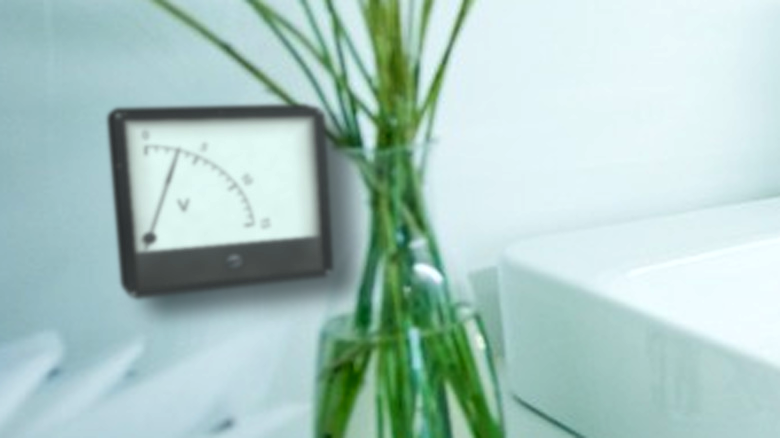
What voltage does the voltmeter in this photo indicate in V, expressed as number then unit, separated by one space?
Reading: 3 V
